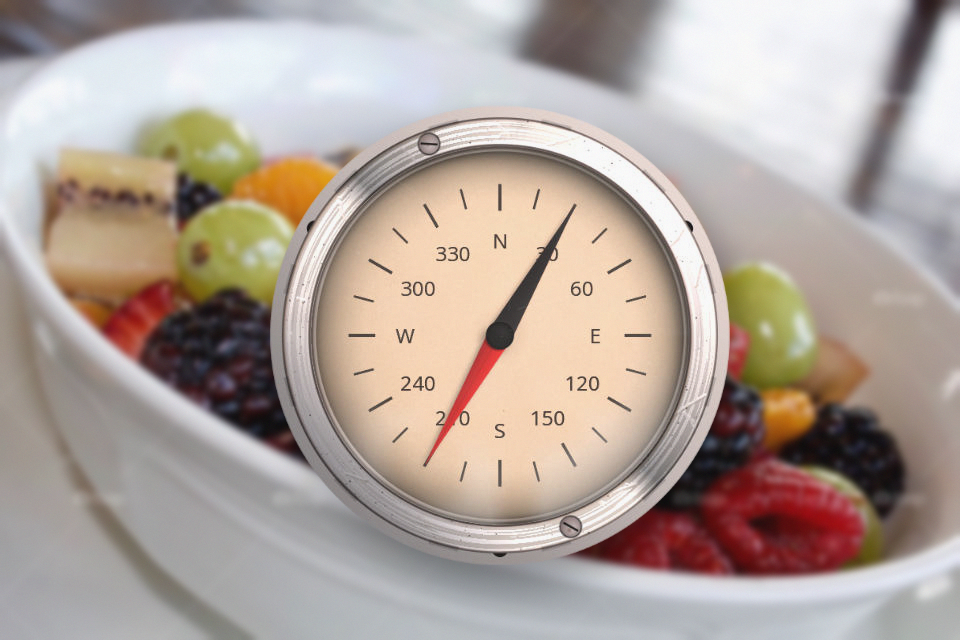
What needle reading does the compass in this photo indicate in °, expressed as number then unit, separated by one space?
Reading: 210 °
